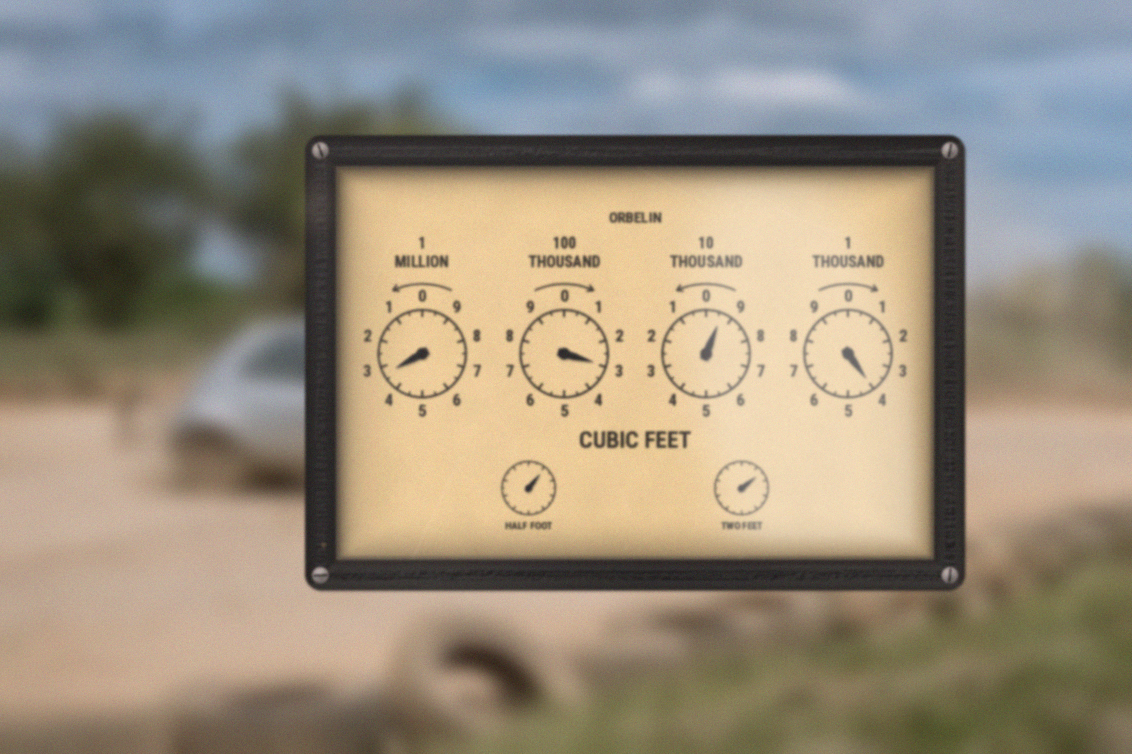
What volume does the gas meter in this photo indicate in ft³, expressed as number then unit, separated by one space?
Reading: 329400 ft³
